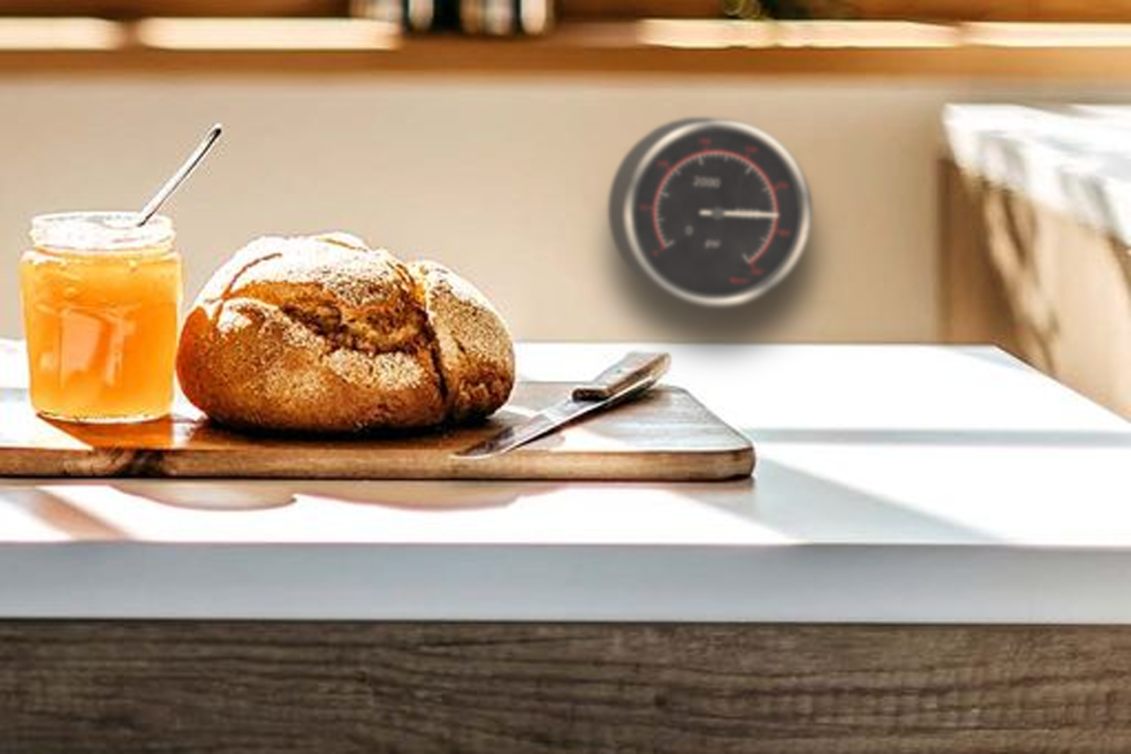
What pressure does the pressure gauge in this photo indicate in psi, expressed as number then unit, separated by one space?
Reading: 4000 psi
